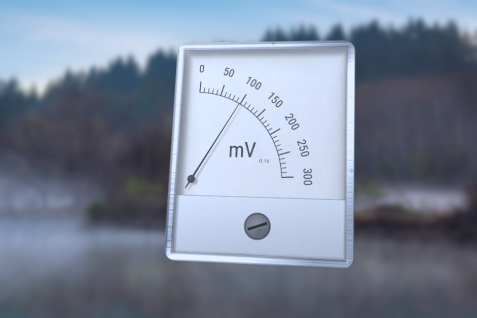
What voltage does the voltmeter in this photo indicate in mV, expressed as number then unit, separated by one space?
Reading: 100 mV
